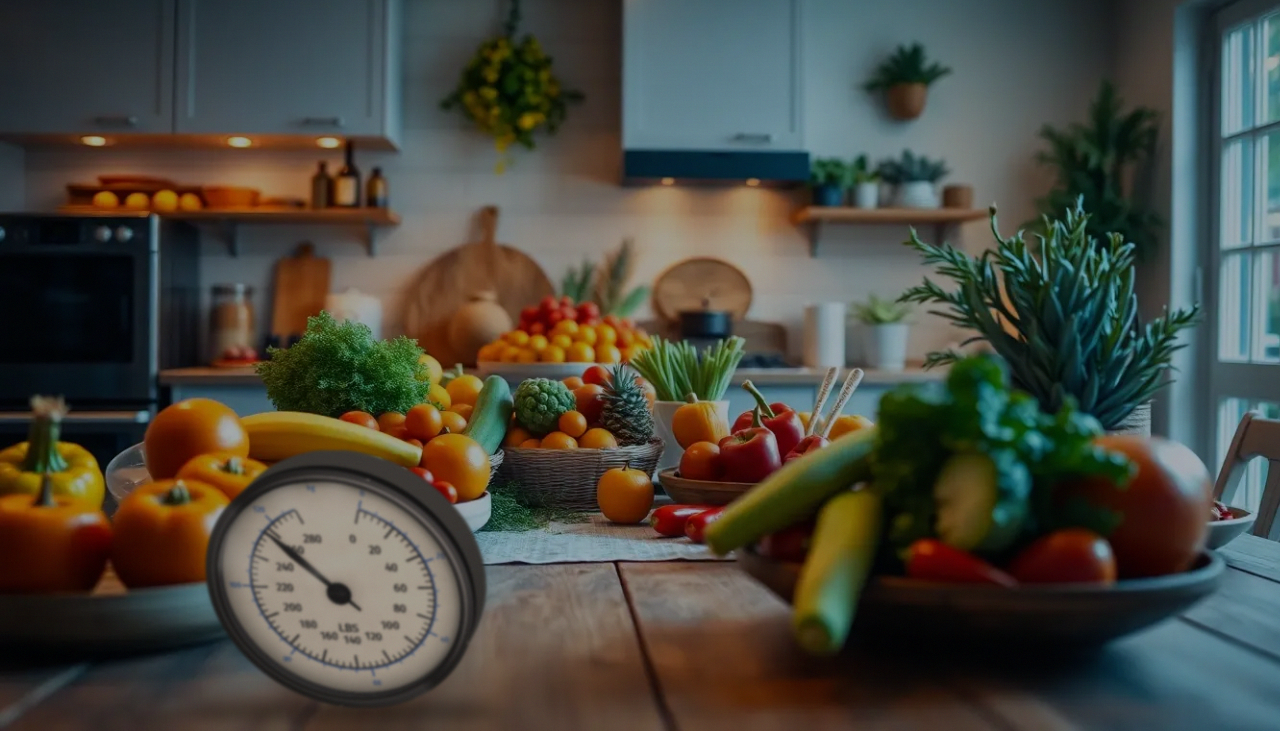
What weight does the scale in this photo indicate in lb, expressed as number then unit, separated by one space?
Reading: 260 lb
